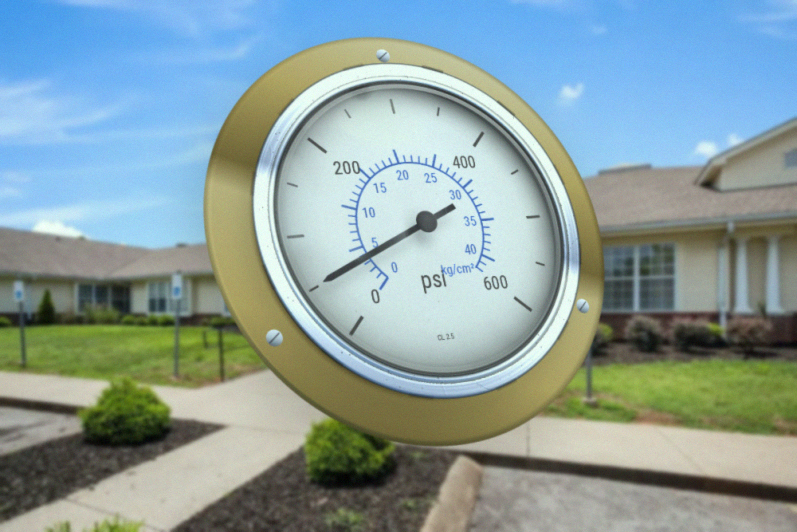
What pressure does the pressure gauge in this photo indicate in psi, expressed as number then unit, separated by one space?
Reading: 50 psi
